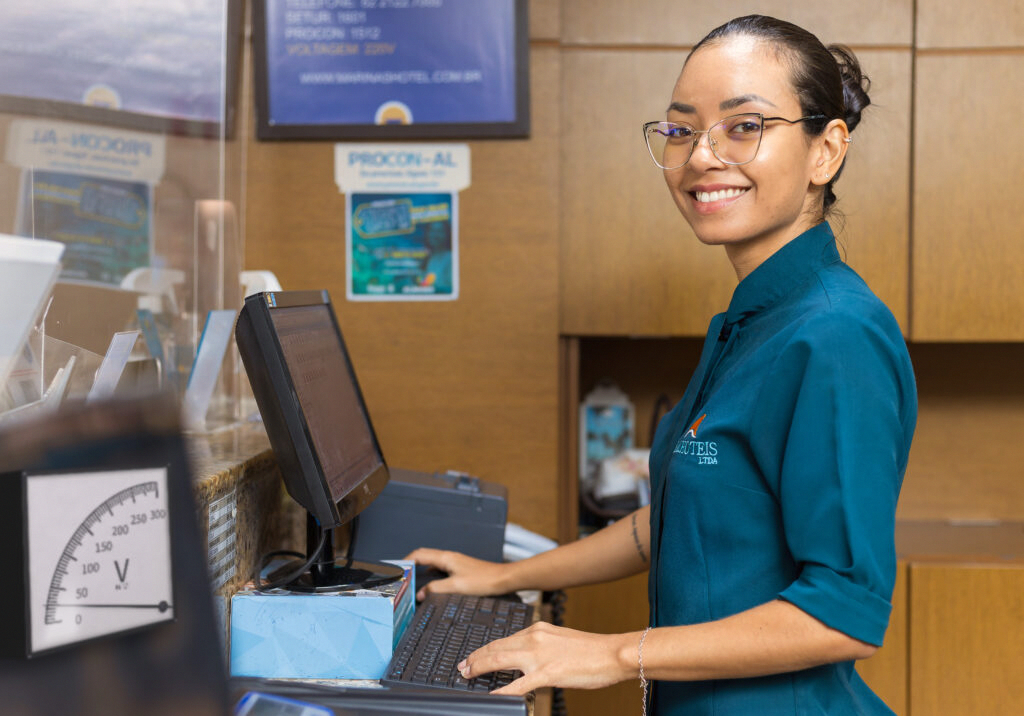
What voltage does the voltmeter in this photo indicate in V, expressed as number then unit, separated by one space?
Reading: 25 V
